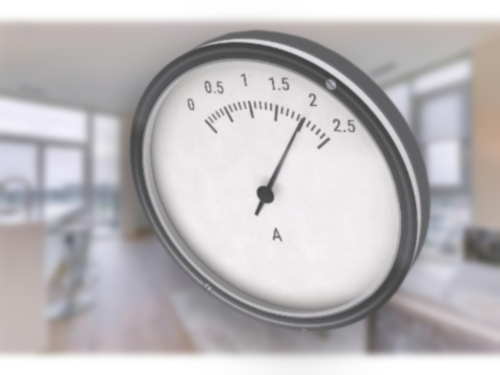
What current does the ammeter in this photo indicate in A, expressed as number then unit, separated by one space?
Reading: 2 A
